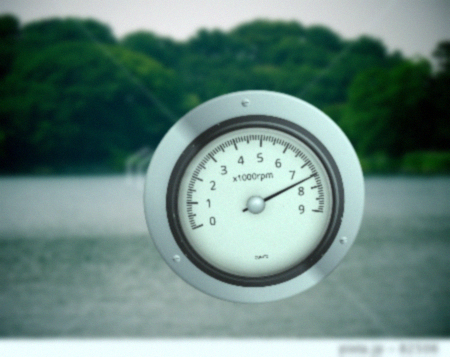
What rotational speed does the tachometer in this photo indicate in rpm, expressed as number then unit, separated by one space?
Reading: 7500 rpm
